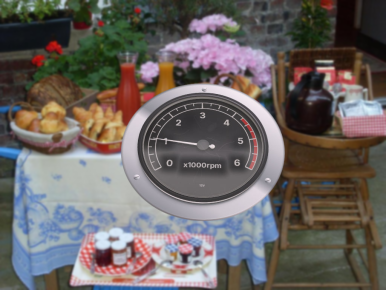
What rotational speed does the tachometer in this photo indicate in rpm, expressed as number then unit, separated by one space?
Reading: 1000 rpm
